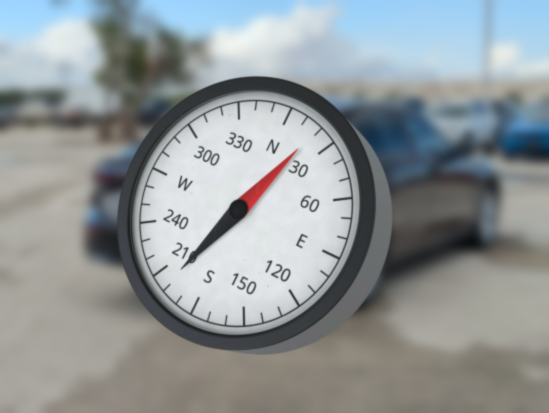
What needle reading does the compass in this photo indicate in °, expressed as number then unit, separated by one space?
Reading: 20 °
